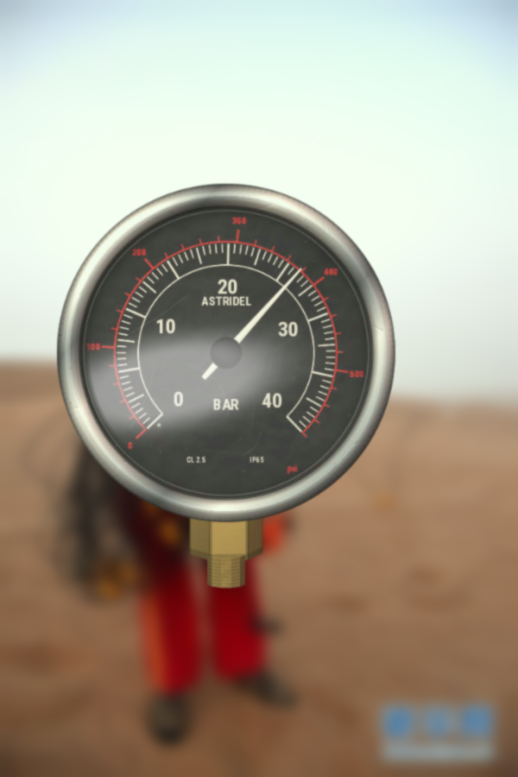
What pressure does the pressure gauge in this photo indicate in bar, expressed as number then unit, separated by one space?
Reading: 26 bar
